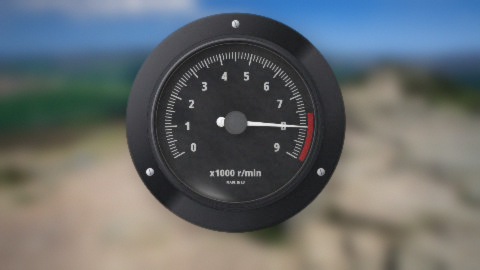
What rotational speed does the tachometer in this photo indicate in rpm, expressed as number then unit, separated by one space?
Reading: 8000 rpm
